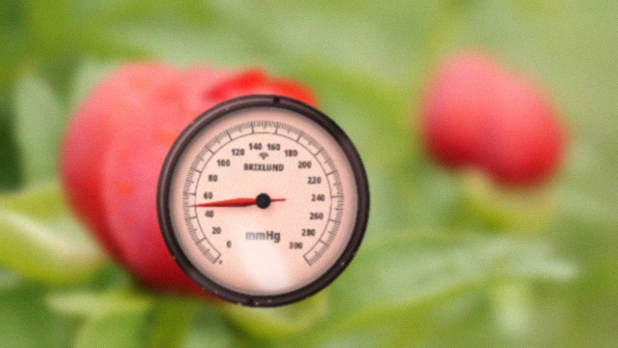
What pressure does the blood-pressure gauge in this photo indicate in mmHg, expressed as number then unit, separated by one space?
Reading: 50 mmHg
